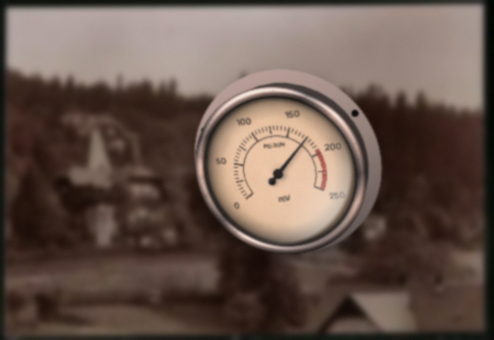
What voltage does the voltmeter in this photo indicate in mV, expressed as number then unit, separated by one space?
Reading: 175 mV
